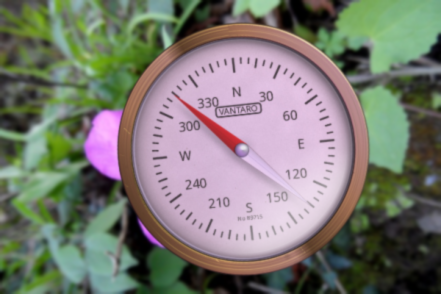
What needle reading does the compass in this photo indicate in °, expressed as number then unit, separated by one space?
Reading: 315 °
